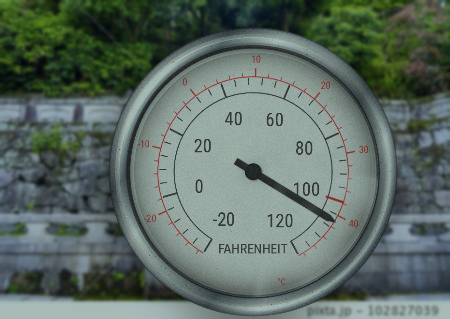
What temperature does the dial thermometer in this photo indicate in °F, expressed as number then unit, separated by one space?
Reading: 106 °F
